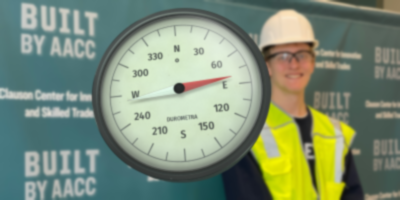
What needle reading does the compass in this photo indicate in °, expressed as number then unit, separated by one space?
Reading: 82.5 °
